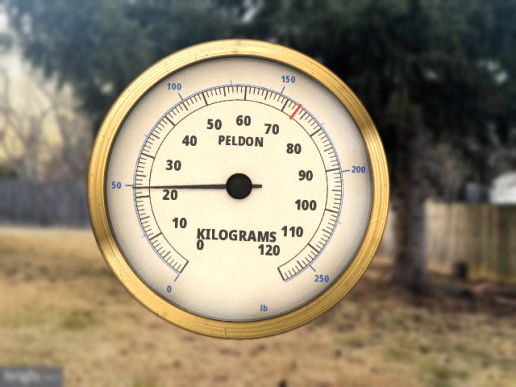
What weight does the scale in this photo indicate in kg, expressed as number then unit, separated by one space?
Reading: 22 kg
